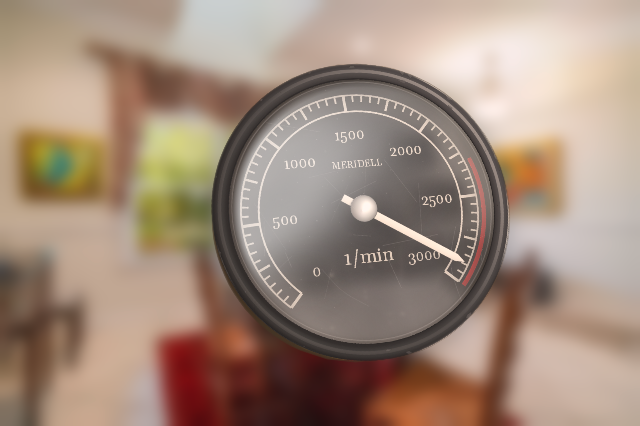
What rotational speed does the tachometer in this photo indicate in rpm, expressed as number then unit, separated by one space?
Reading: 2900 rpm
